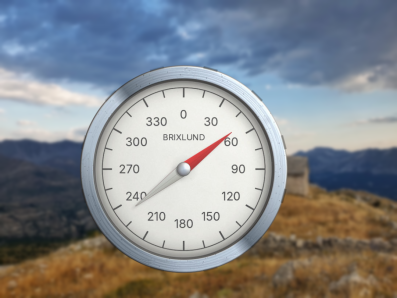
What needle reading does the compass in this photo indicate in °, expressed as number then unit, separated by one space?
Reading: 52.5 °
